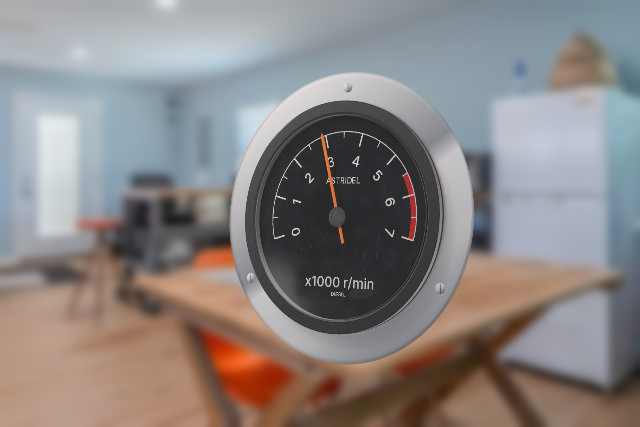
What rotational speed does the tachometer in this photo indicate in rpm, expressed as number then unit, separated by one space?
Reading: 3000 rpm
